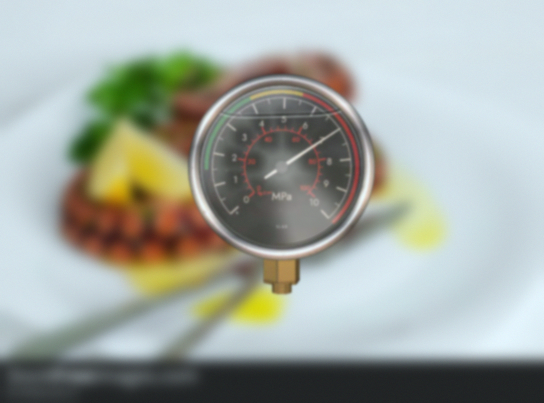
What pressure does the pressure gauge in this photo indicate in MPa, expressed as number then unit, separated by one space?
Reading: 7 MPa
